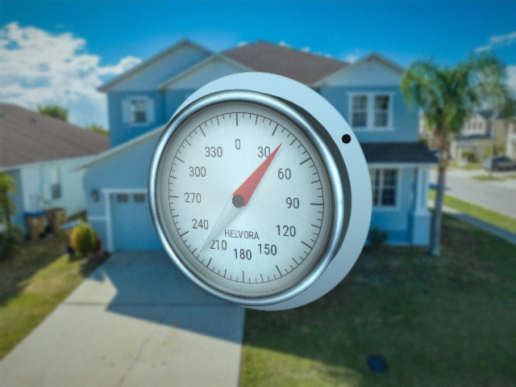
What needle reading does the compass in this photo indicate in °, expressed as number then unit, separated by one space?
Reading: 40 °
